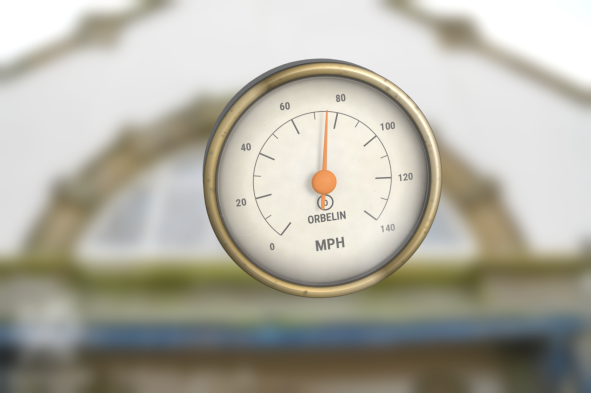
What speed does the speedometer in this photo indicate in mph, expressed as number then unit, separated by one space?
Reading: 75 mph
